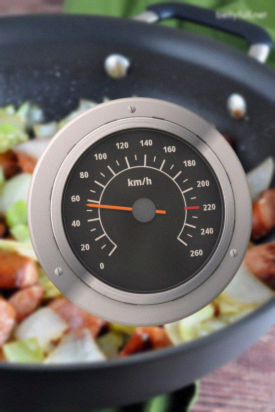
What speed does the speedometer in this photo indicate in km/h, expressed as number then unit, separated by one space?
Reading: 55 km/h
